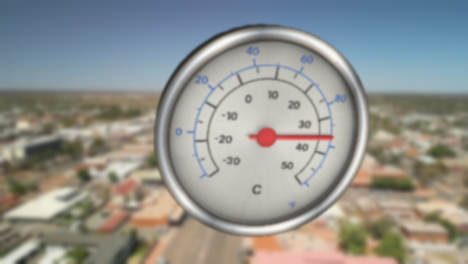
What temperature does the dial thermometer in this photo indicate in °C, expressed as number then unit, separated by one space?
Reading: 35 °C
